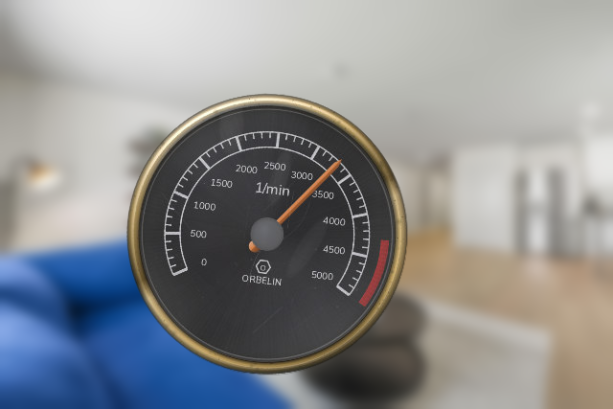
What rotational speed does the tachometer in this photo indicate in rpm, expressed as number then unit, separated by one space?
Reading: 3300 rpm
